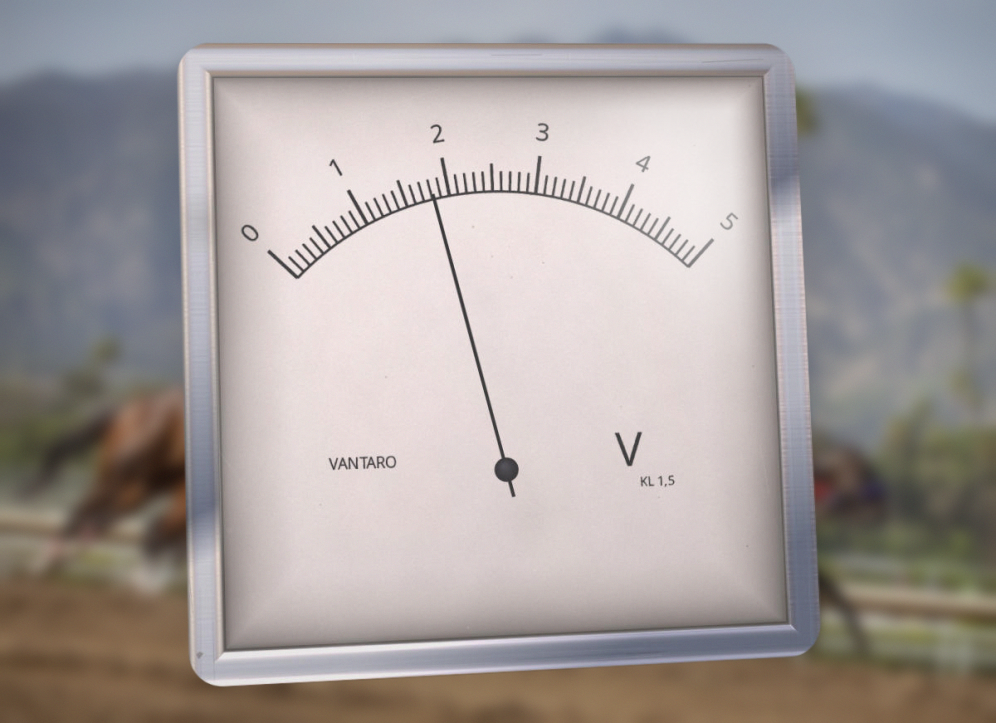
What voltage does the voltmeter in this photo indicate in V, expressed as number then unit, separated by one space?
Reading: 1.8 V
